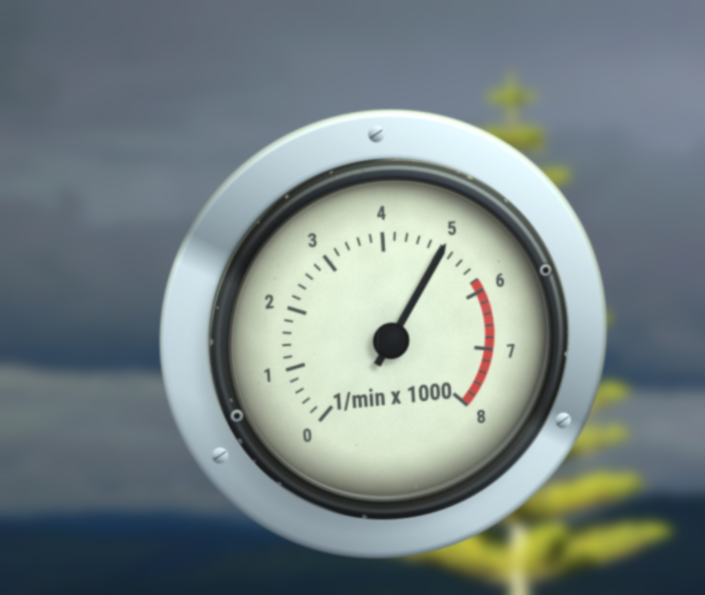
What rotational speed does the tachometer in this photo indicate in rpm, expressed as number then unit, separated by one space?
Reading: 5000 rpm
